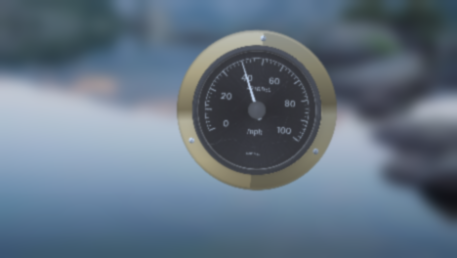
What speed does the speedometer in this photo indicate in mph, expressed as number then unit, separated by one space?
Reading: 40 mph
